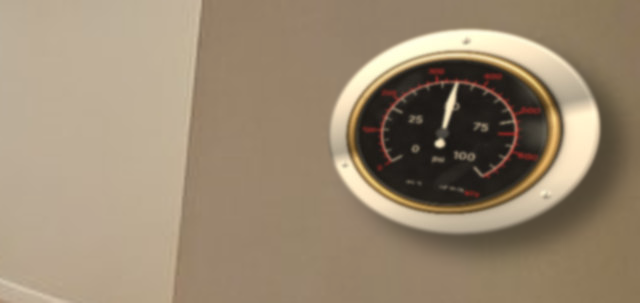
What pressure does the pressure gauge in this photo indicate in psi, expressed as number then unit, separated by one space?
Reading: 50 psi
